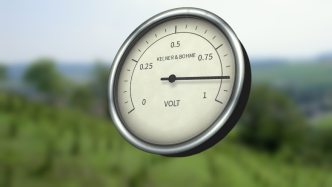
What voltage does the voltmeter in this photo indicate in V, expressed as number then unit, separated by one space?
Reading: 0.9 V
